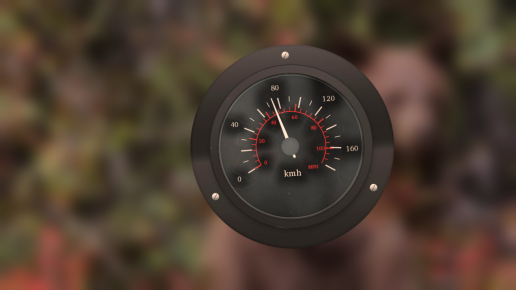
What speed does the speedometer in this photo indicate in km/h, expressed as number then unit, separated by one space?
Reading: 75 km/h
